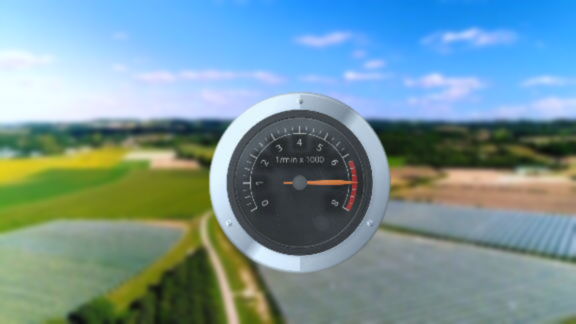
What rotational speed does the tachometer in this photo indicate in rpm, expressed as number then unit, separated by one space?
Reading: 7000 rpm
